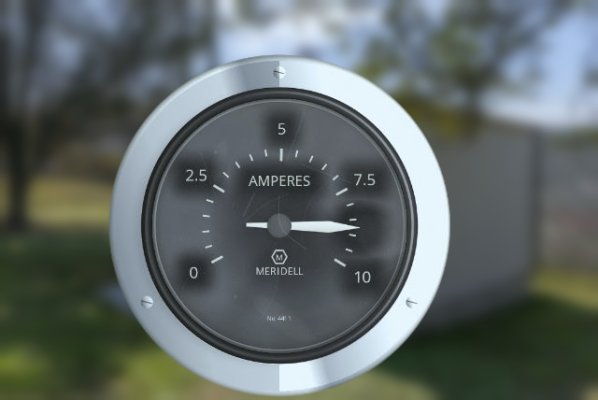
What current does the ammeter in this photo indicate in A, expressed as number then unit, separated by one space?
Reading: 8.75 A
